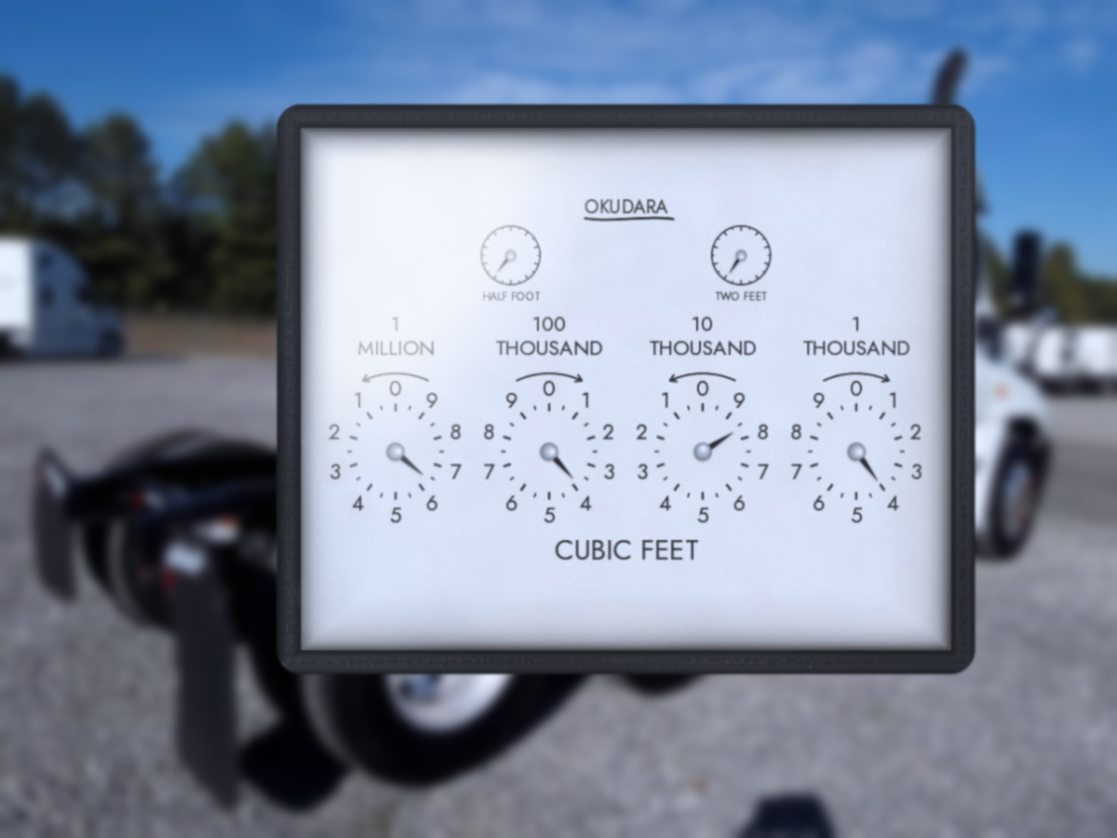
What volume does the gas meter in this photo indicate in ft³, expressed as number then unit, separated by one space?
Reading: 638400 ft³
